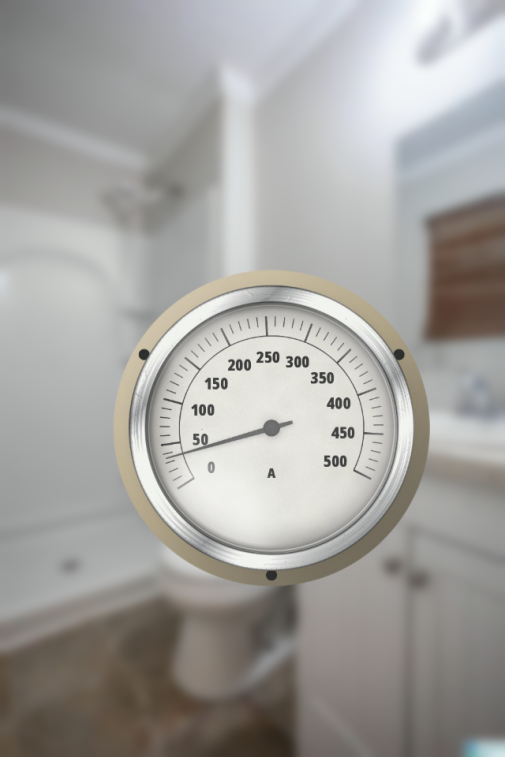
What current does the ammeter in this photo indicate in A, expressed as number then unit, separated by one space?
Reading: 35 A
